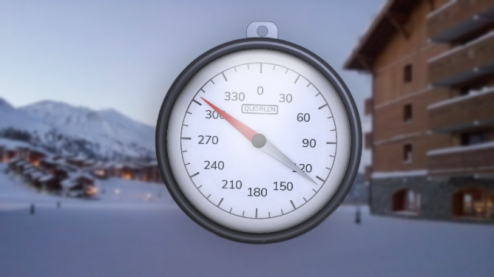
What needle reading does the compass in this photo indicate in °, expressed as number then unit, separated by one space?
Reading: 305 °
